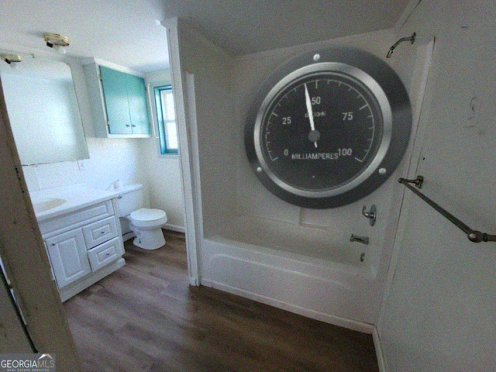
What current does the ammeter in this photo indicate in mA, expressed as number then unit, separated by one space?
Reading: 45 mA
